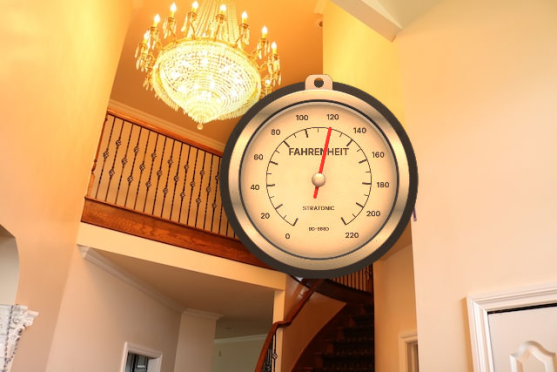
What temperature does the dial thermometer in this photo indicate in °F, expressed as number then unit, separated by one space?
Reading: 120 °F
